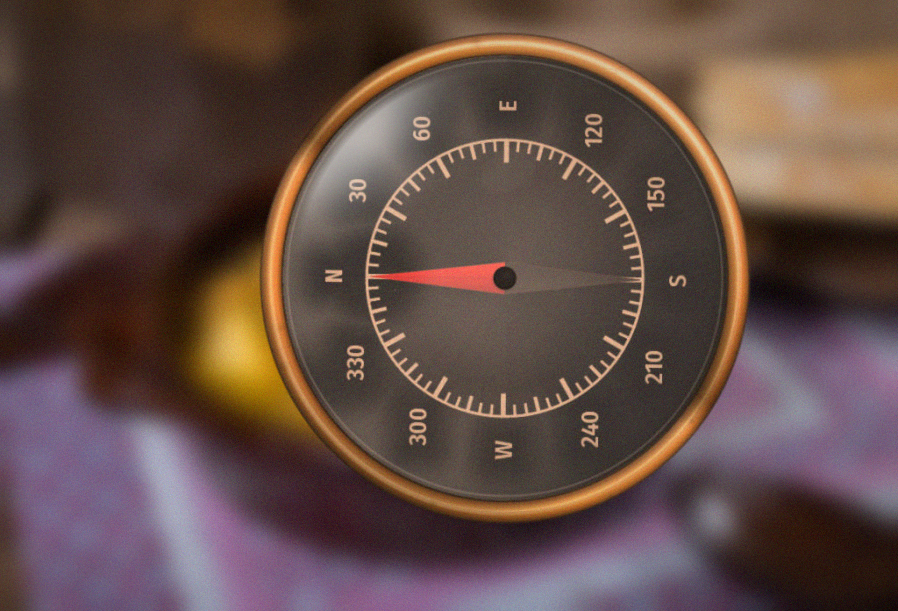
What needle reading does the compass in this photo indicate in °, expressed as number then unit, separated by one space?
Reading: 0 °
